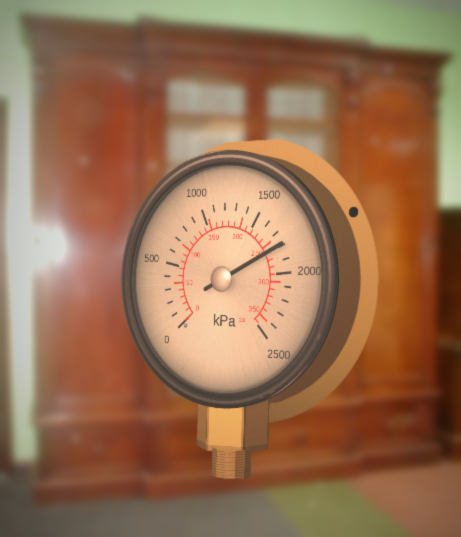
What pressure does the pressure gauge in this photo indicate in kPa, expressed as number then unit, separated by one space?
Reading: 1800 kPa
